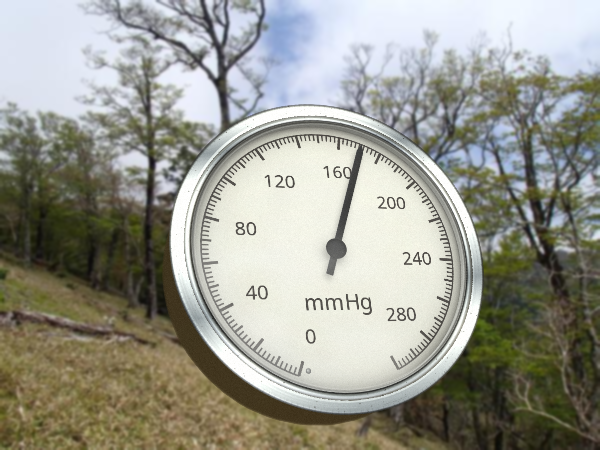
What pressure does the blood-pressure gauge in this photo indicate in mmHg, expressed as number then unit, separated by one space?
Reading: 170 mmHg
